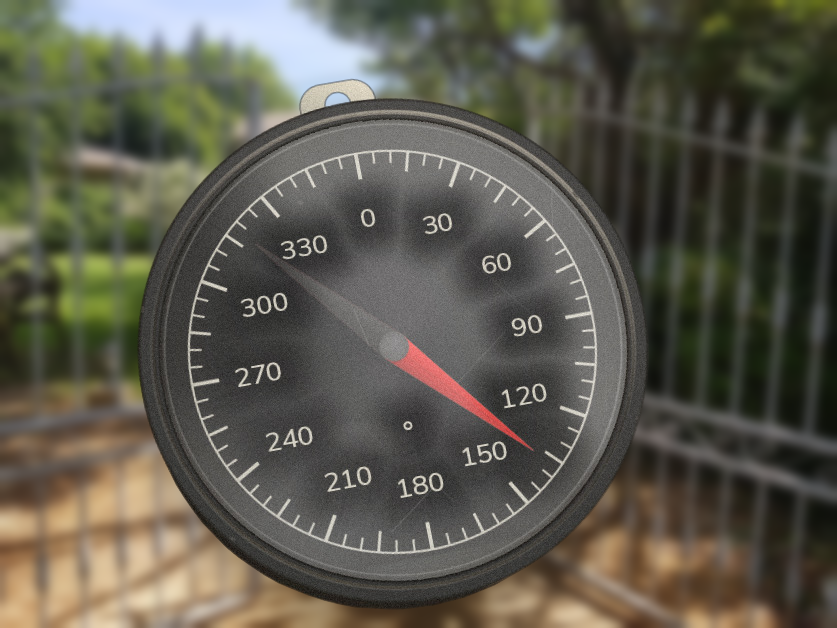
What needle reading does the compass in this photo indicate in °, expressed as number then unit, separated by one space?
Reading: 137.5 °
